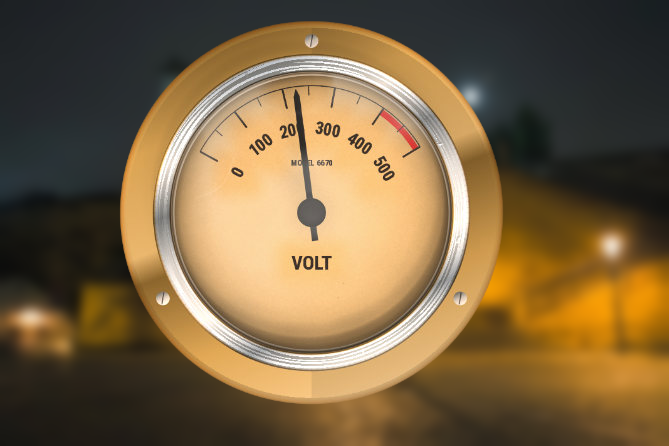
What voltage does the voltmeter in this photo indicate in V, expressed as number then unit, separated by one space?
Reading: 225 V
